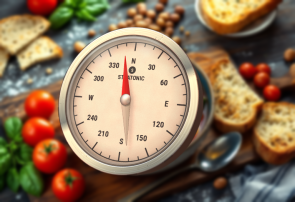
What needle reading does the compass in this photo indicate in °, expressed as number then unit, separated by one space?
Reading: 350 °
